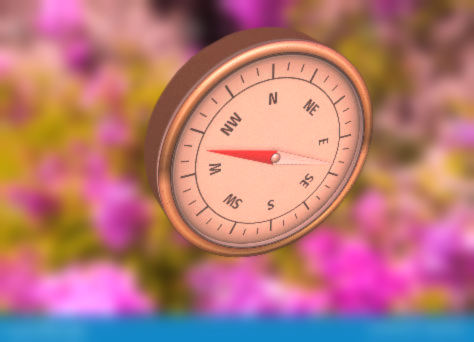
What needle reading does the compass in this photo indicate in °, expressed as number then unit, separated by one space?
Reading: 290 °
